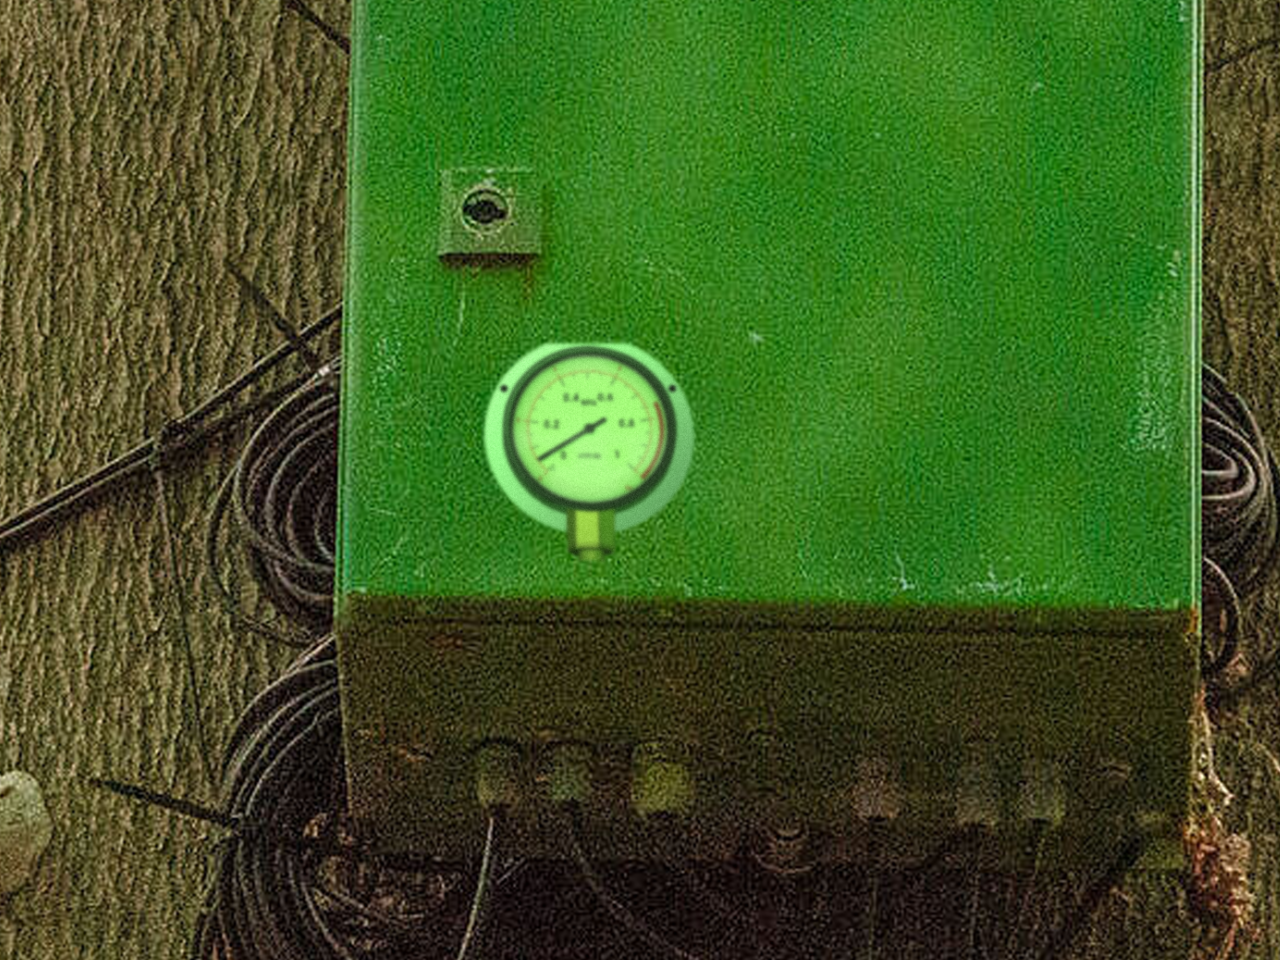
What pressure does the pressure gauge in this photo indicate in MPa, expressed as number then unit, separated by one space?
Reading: 0.05 MPa
